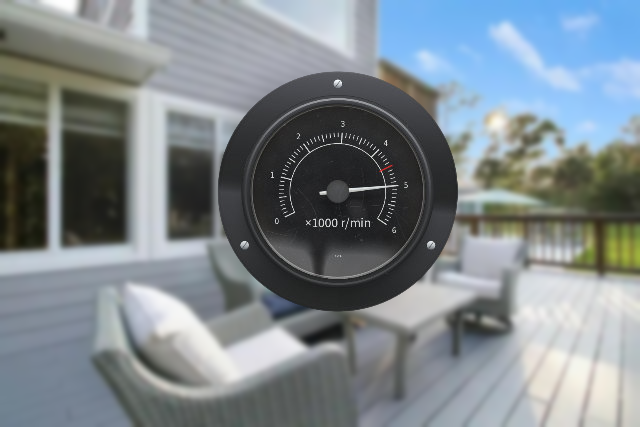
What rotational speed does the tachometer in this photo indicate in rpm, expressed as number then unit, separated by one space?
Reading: 5000 rpm
